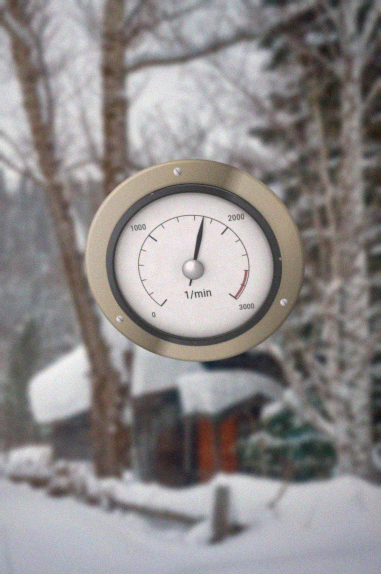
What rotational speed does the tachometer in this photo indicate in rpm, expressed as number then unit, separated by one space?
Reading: 1700 rpm
